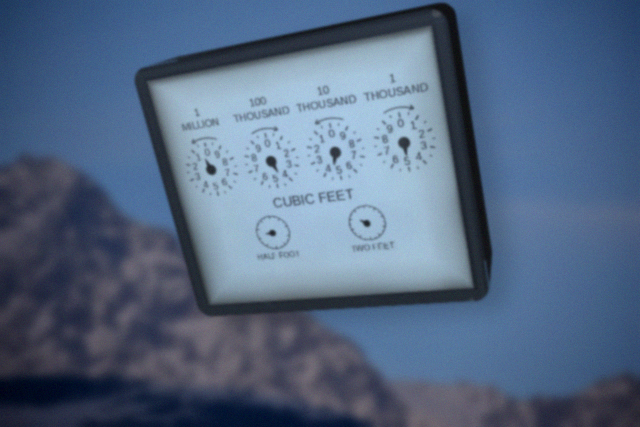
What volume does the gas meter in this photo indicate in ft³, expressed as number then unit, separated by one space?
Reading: 44500 ft³
